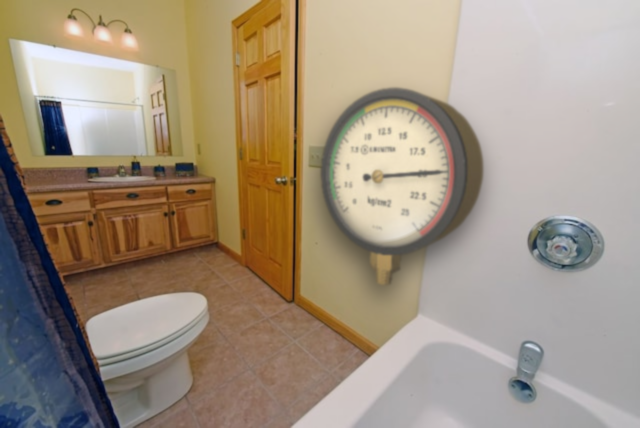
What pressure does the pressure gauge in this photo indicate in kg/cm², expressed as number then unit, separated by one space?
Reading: 20 kg/cm²
